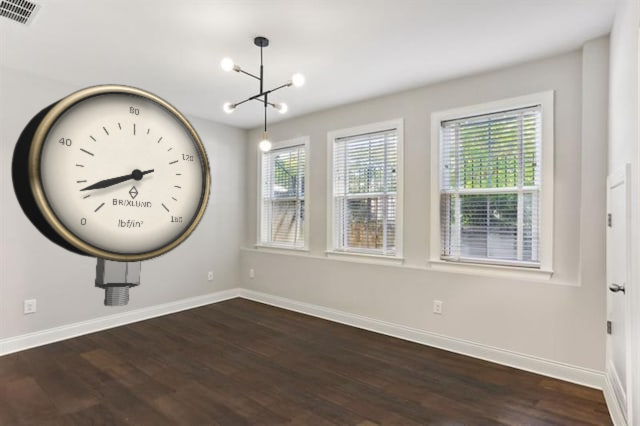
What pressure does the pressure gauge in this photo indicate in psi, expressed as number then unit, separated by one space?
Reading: 15 psi
